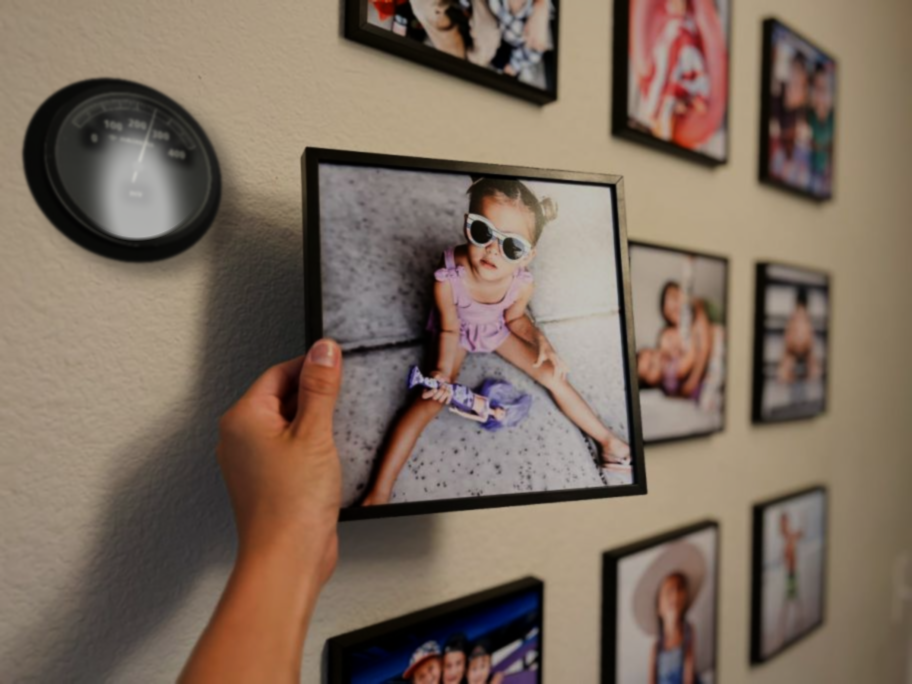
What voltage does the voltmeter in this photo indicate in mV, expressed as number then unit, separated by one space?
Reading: 250 mV
